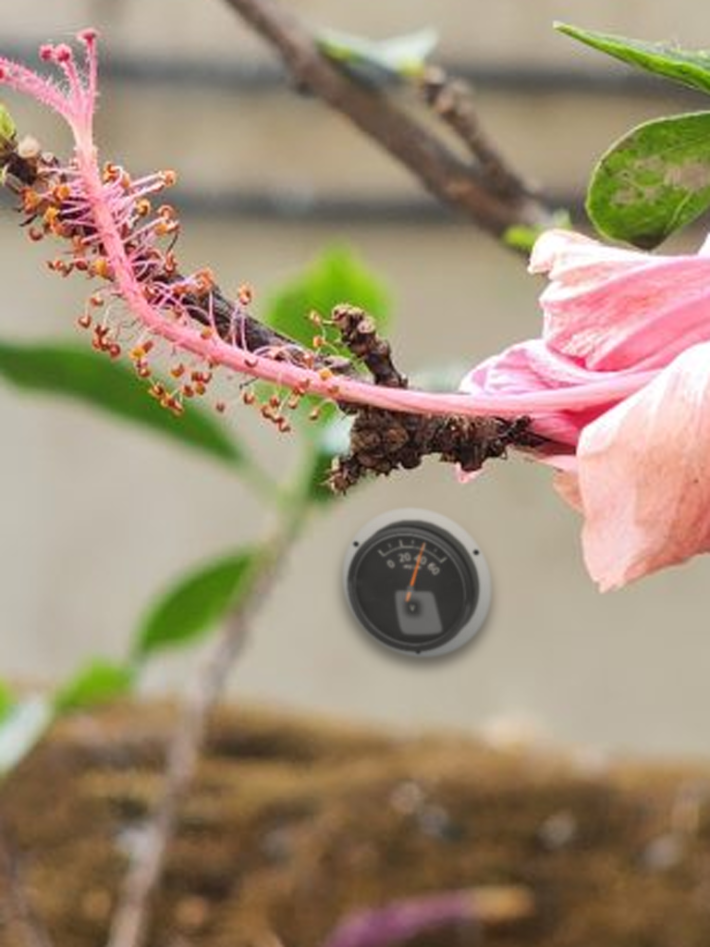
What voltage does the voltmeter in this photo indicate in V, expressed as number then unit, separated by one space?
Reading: 40 V
